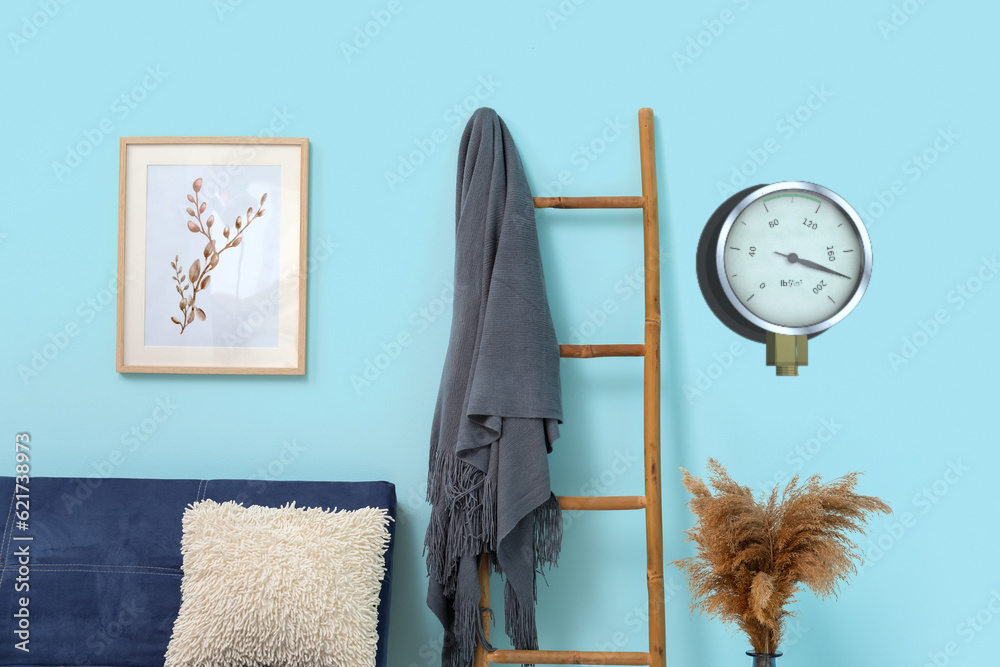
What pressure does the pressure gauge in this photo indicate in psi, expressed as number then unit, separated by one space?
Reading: 180 psi
